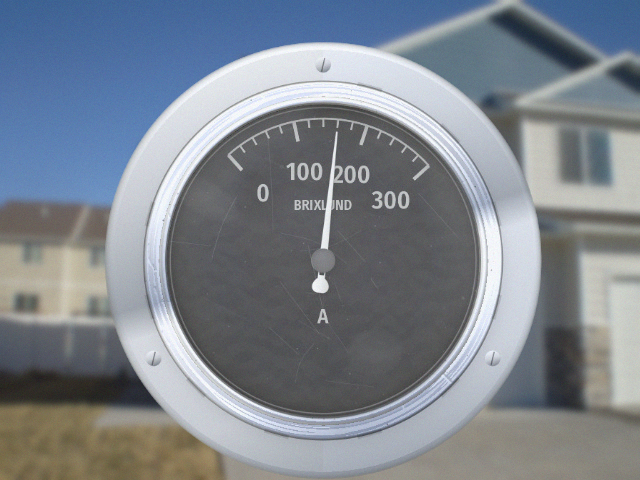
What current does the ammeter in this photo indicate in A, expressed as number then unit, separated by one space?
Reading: 160 A
